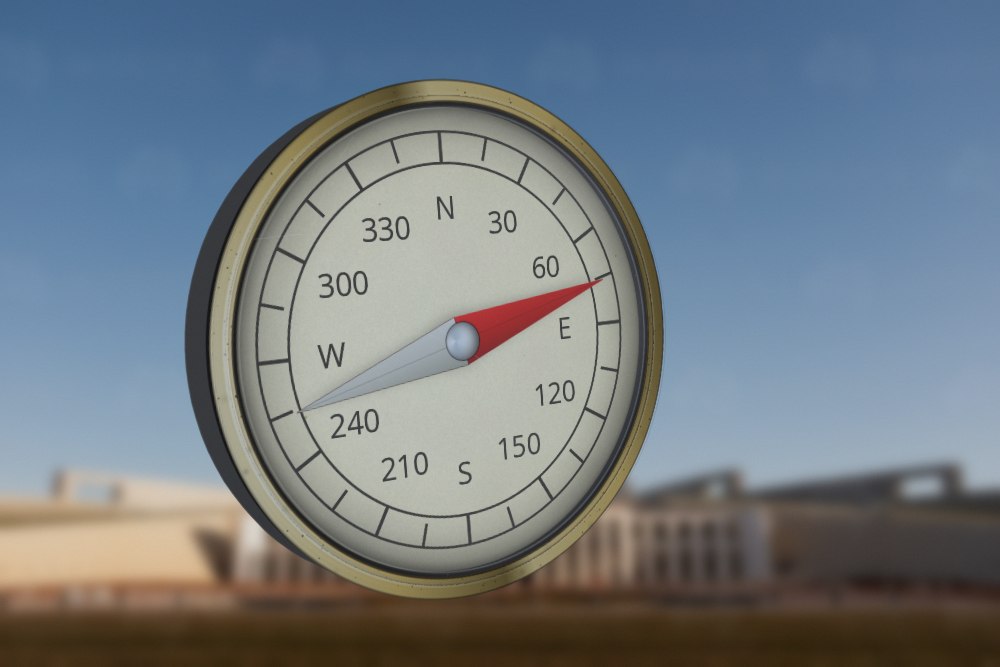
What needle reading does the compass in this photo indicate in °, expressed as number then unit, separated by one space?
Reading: 75 °
